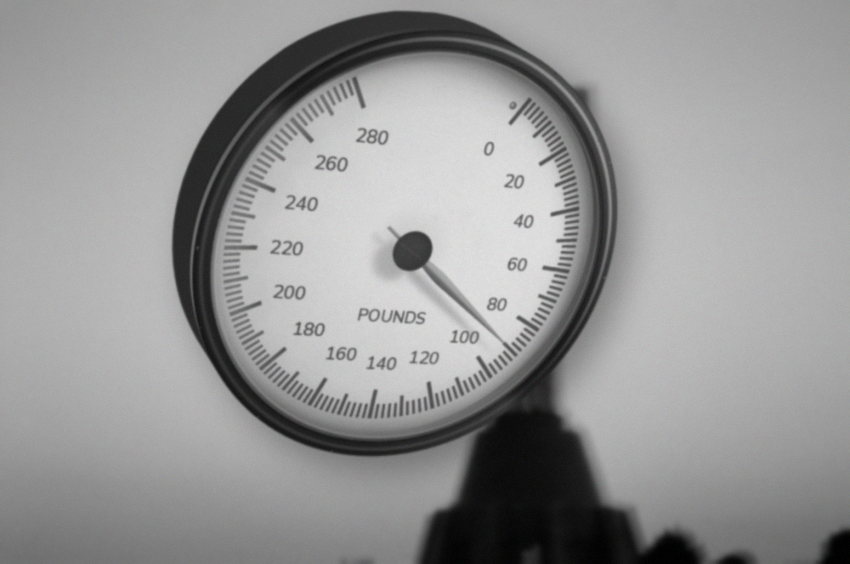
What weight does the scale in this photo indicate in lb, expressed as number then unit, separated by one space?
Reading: 90 lb
